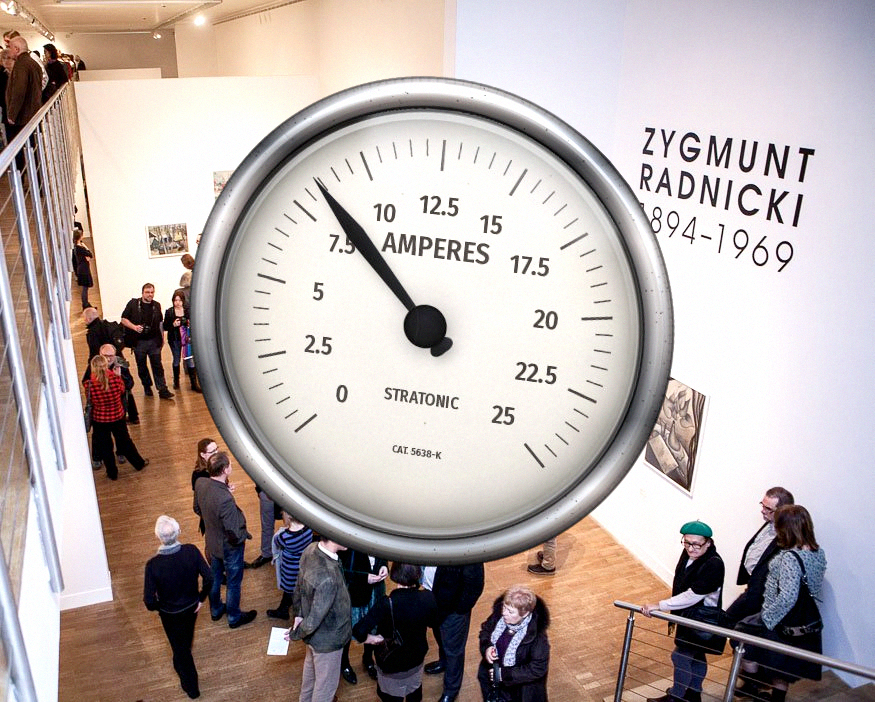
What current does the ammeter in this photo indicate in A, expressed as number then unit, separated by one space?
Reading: 8.5 A
